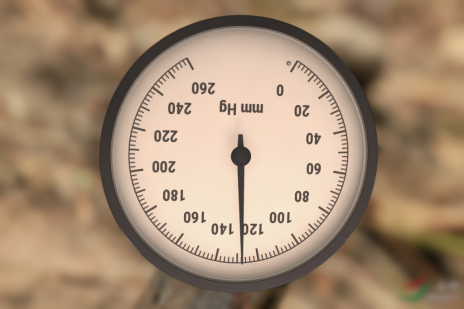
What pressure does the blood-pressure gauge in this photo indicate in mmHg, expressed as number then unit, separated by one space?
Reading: 128 mmHg
